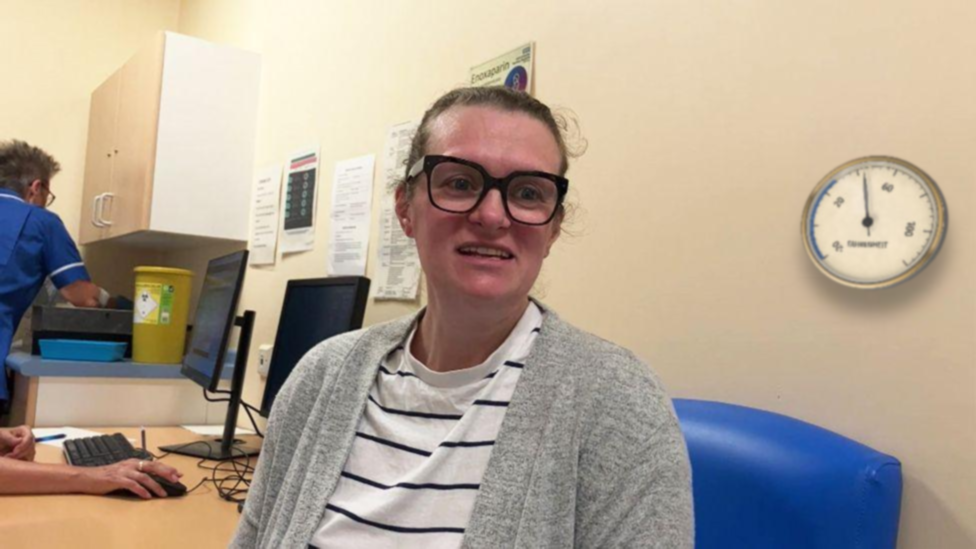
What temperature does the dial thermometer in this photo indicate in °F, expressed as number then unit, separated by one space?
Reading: 44 °F
